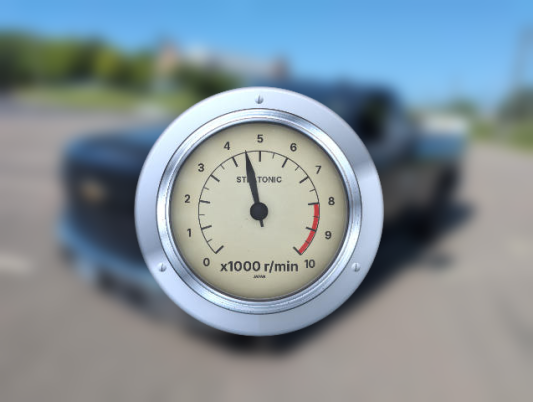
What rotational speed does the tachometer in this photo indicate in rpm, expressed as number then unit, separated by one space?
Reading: 4500 rpm
